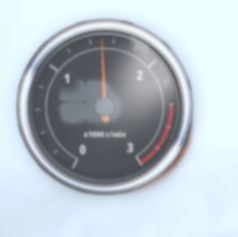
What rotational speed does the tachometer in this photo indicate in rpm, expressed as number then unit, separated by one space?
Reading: 1500 rpm
